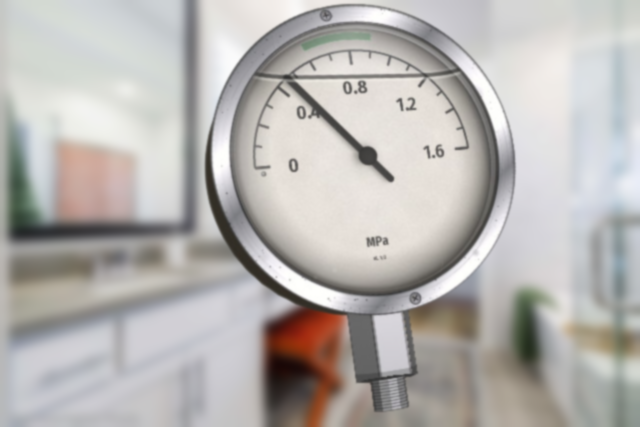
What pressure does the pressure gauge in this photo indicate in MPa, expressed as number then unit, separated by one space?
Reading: 0.45 MPa
